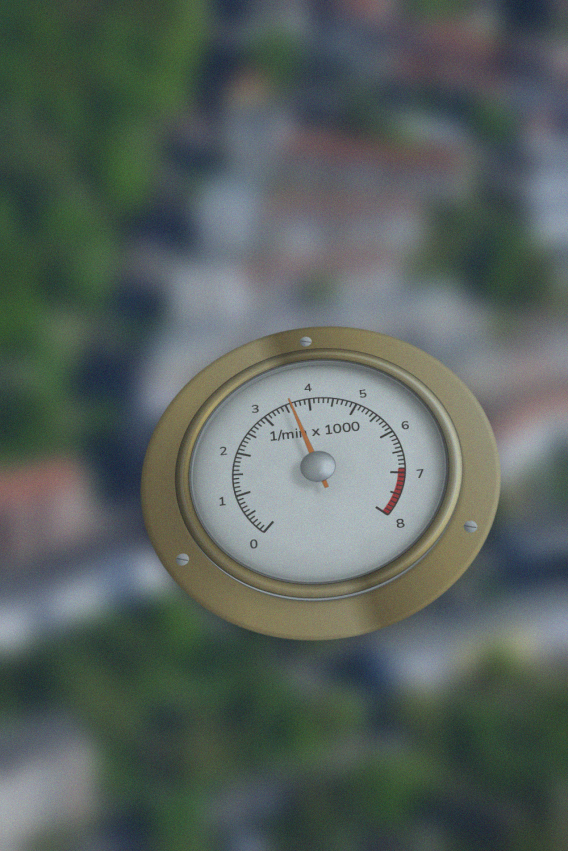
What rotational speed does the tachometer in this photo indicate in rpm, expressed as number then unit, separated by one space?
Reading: 3600 rpm
